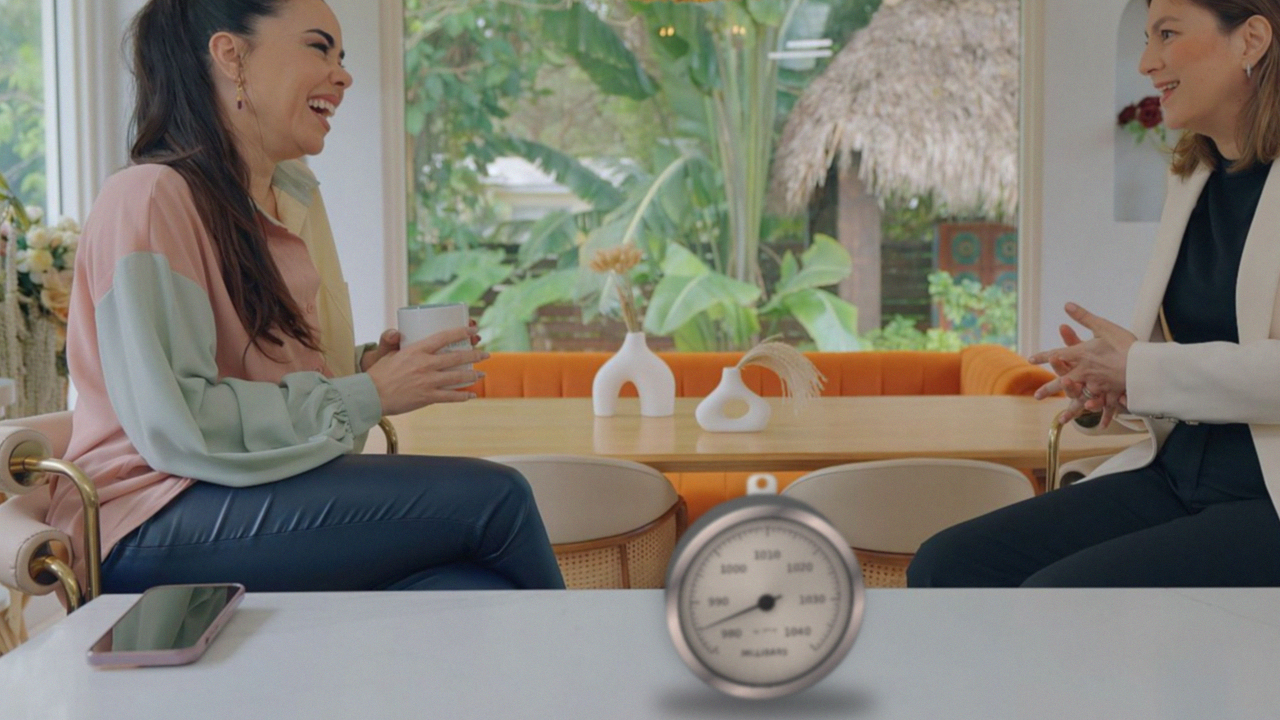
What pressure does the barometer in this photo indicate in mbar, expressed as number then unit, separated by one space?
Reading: 985 mbar
